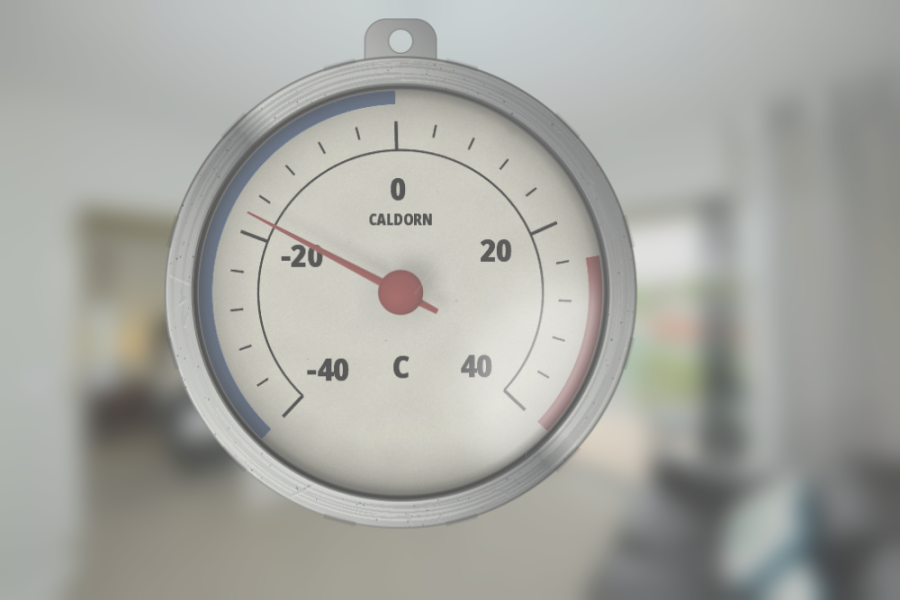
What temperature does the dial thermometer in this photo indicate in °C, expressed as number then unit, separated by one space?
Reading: -18 °C
